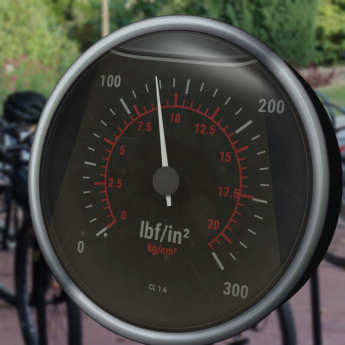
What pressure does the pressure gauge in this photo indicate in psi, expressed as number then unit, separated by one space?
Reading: 130 psi
